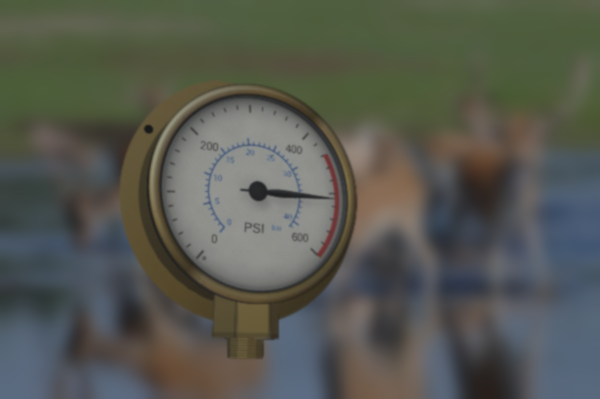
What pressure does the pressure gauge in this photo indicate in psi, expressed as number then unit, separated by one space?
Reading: 510 psi
